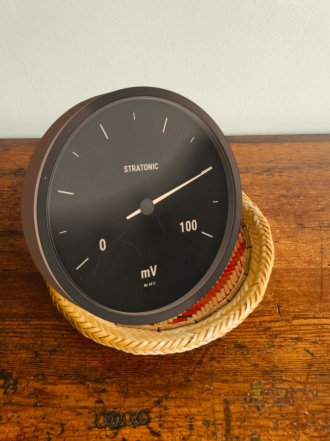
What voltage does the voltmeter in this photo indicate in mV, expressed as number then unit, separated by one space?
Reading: 80 mV
